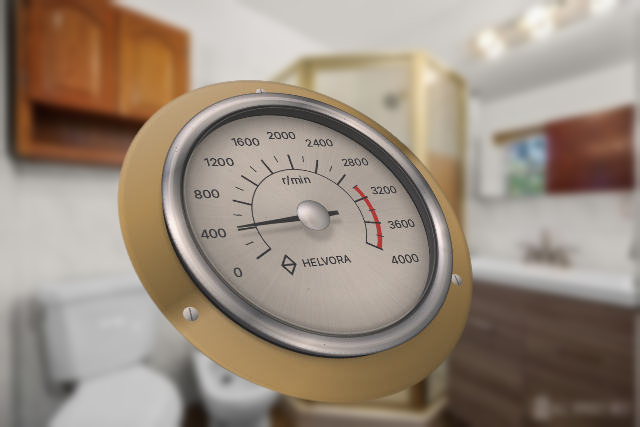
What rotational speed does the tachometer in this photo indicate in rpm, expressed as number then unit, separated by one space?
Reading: 400 rpm
